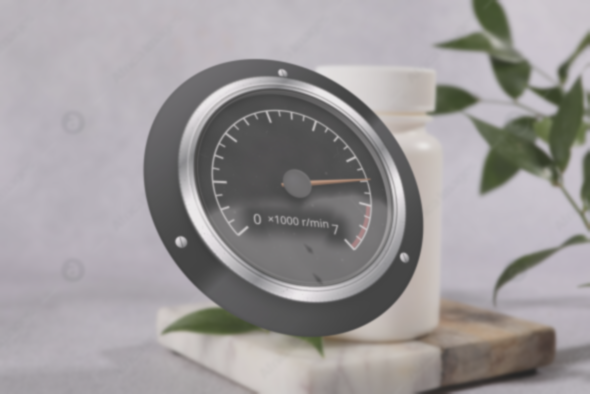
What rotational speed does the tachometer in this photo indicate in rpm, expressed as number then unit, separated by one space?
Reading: 5500 rpm
